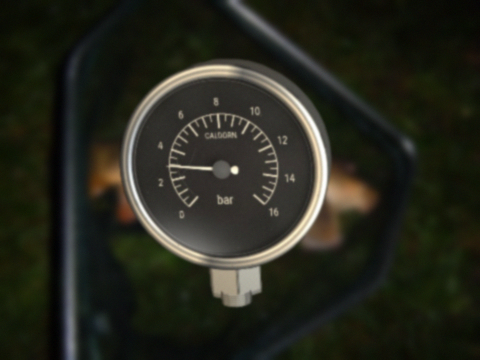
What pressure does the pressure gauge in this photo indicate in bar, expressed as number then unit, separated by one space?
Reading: 3 bar
